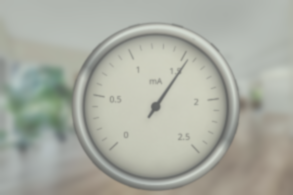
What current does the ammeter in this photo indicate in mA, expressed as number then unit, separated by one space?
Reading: 1.55 mA
